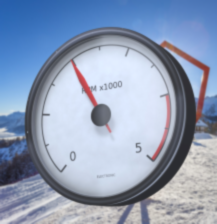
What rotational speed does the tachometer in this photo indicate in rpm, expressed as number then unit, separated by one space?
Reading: 2000 rpm
